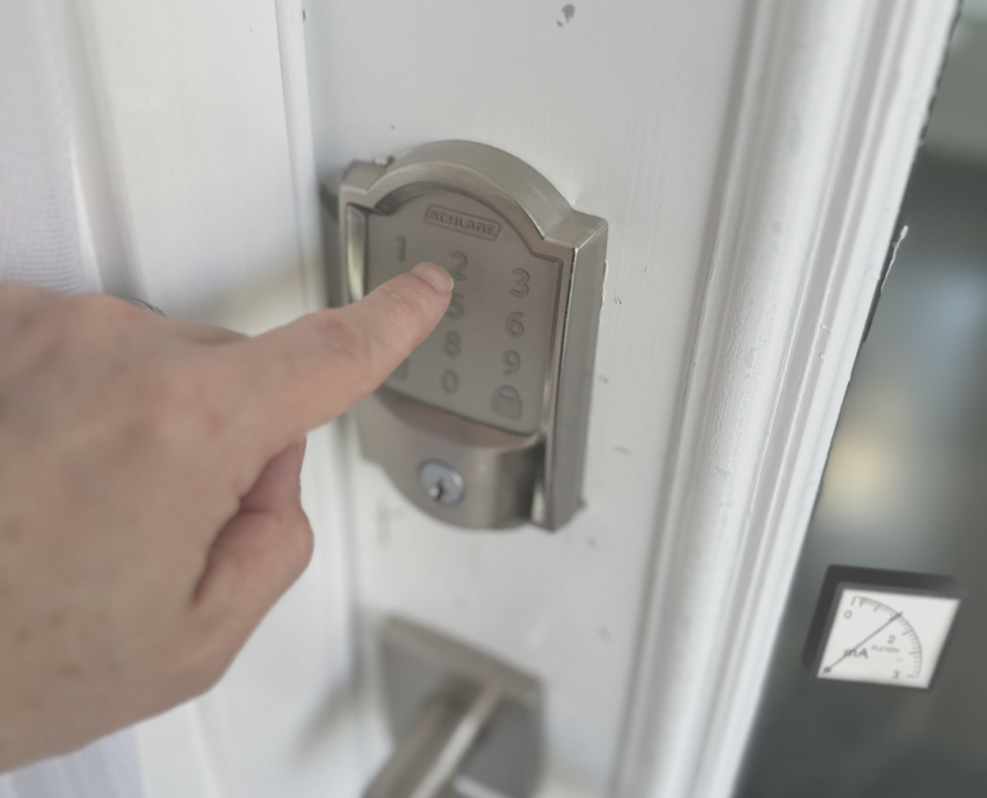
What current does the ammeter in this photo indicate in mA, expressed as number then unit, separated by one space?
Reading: 1.5 mA
